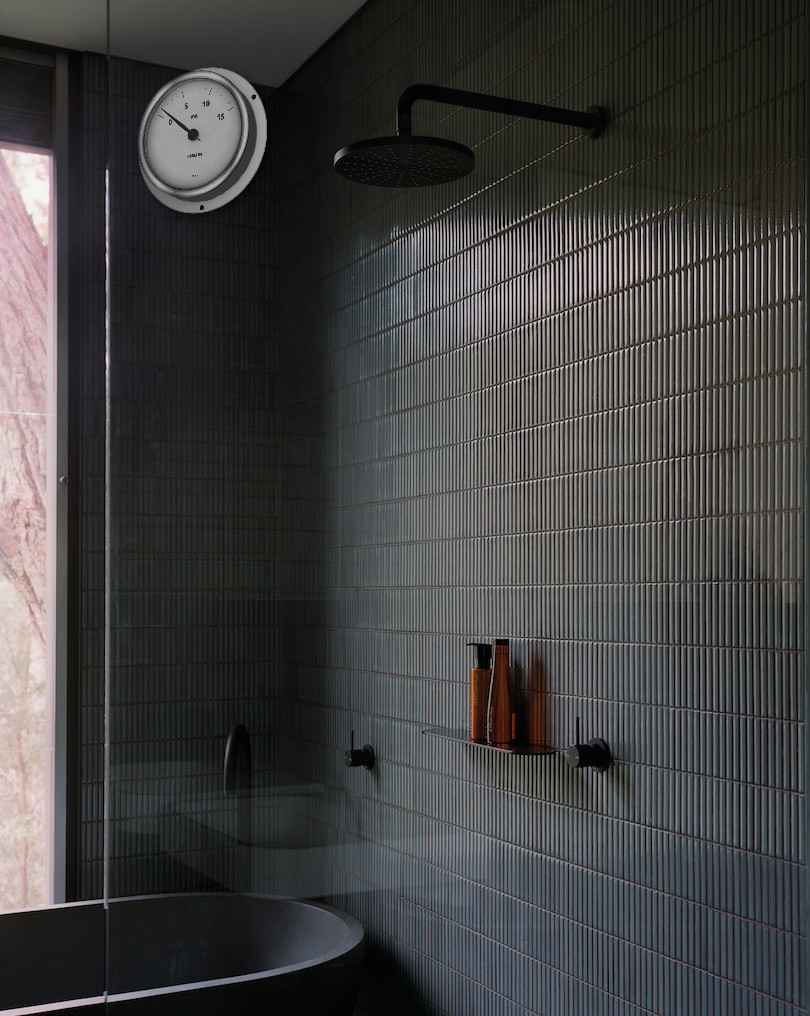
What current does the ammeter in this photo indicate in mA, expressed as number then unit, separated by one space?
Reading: 1 mA
